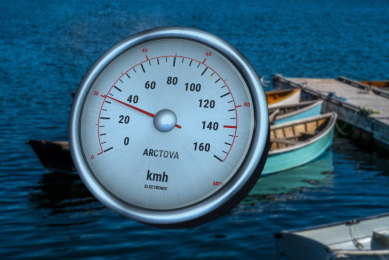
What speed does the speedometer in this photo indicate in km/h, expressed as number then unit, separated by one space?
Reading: 32.5 km/h
